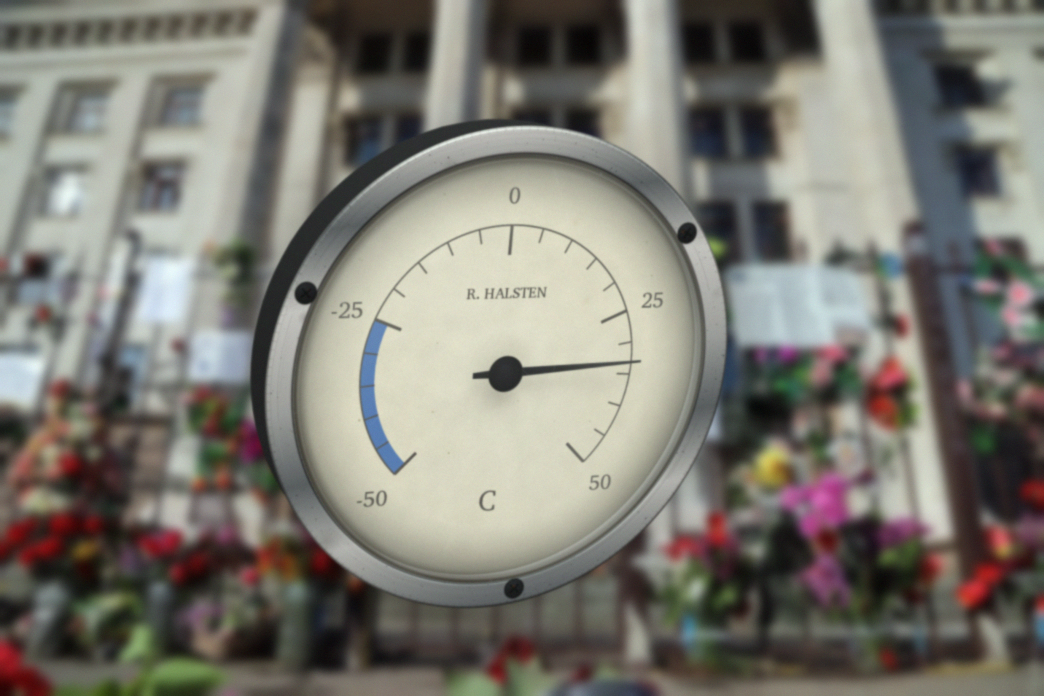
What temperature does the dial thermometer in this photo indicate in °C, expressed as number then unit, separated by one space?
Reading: 32.5 °C
